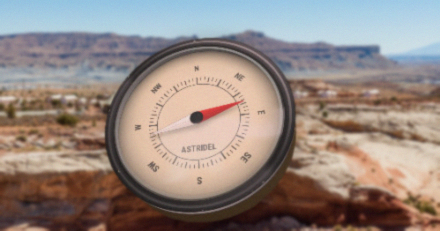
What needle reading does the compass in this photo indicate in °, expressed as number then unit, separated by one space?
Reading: 75 °
